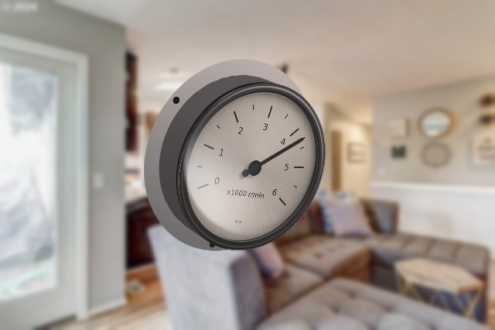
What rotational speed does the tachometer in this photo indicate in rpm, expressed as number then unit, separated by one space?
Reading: 4250 rpm
